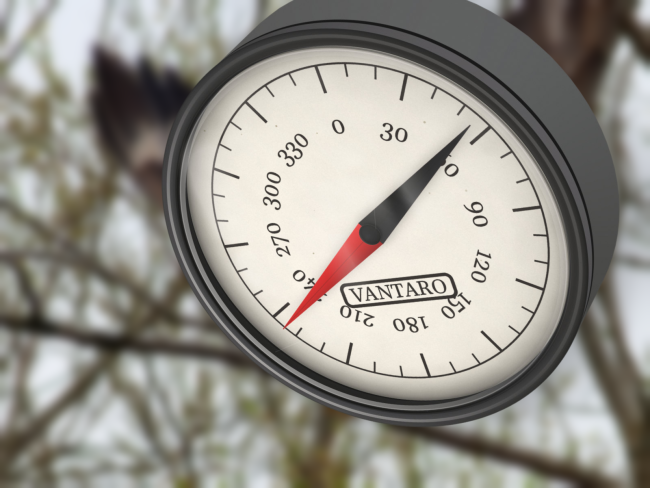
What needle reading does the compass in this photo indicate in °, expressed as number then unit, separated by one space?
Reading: 235 °
